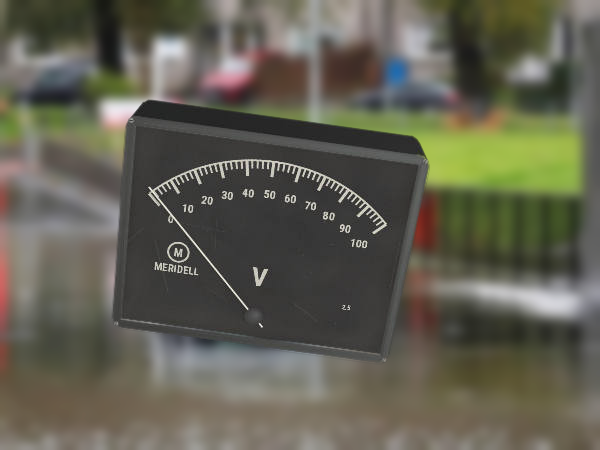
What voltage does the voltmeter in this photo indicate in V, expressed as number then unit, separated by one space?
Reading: 2 V
